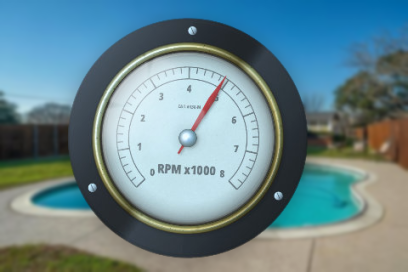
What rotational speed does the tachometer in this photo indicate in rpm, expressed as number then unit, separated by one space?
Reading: 4900 rpm
